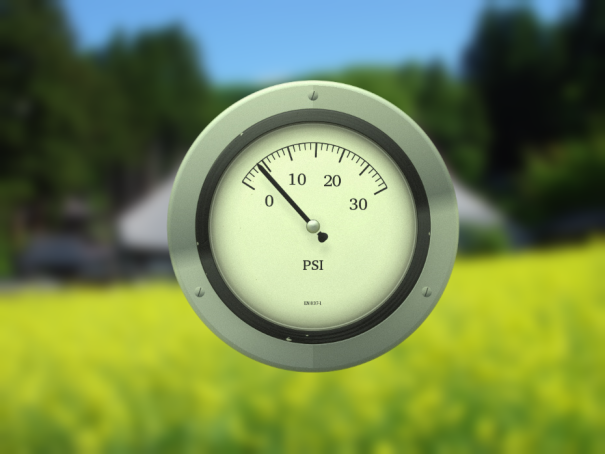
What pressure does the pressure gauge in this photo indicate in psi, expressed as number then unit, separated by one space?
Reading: 4 psi
